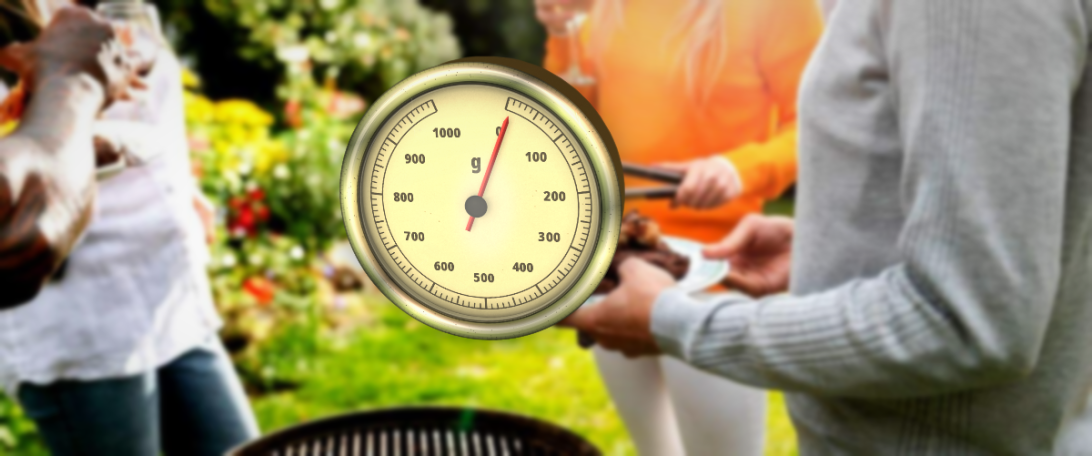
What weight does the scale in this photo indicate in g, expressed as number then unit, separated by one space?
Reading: 10 g
